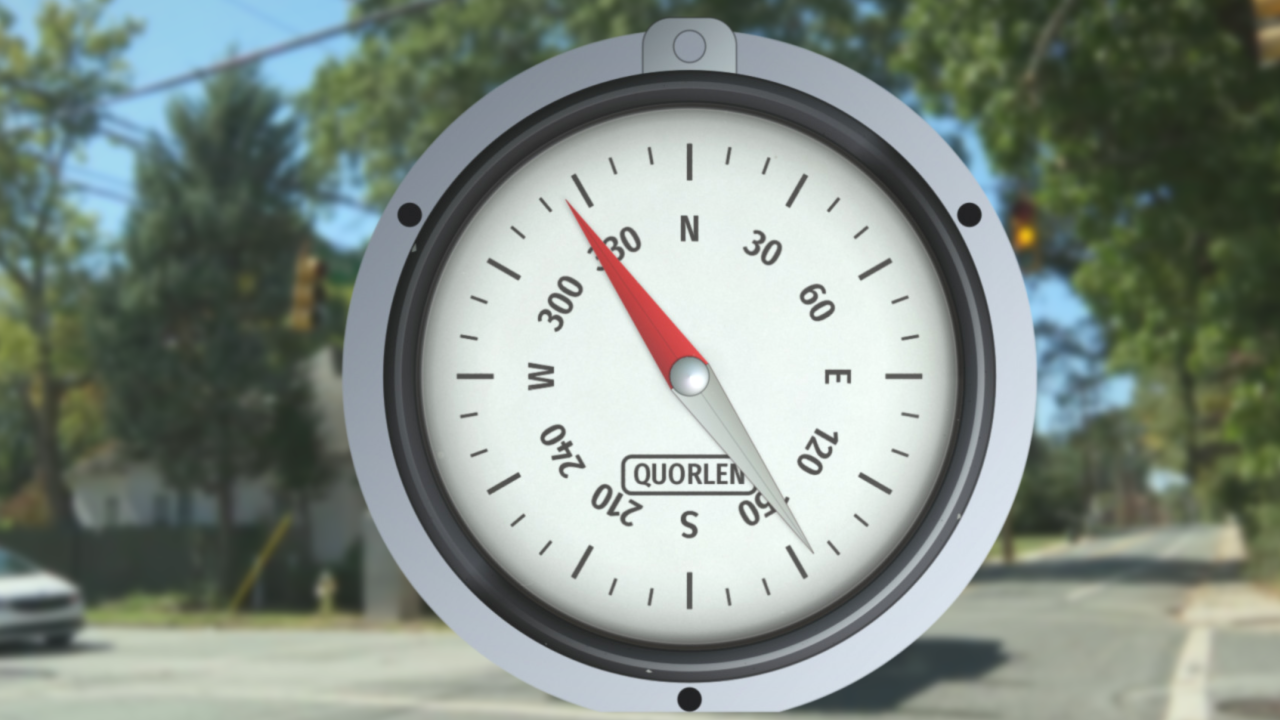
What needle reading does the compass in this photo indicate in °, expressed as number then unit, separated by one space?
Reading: 325 °
